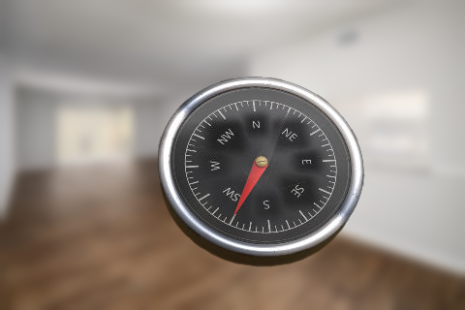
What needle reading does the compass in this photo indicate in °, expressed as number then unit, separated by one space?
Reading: 210 °
